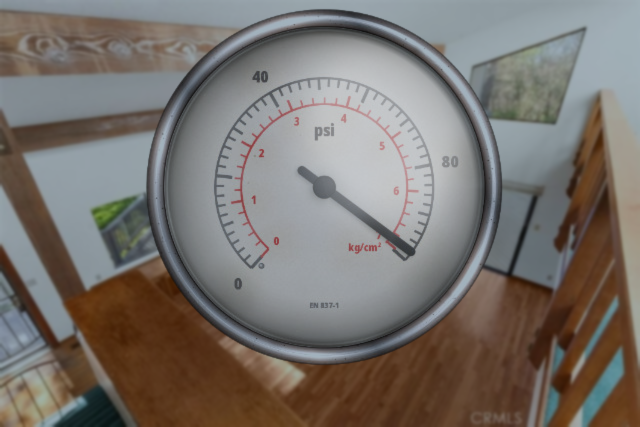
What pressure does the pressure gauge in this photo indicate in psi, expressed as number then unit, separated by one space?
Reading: 98 psi
